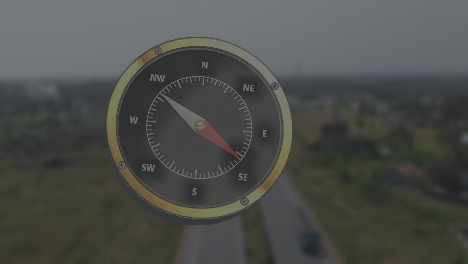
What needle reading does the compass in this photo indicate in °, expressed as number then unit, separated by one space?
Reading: 125 °
